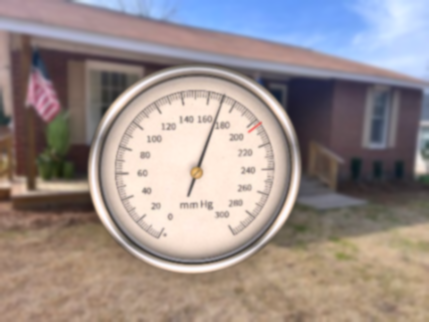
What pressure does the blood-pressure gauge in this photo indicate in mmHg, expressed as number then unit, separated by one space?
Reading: 170 mmHg
